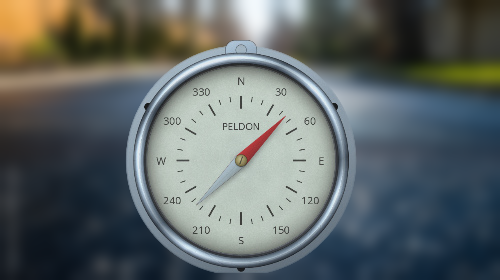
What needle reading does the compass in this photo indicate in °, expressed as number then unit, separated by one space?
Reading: 45 °
